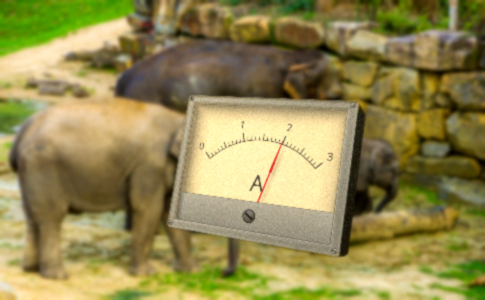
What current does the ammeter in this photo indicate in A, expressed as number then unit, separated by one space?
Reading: 2 A
